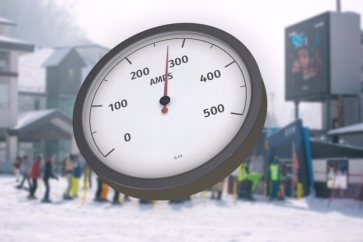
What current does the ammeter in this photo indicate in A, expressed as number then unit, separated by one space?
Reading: 275 A
